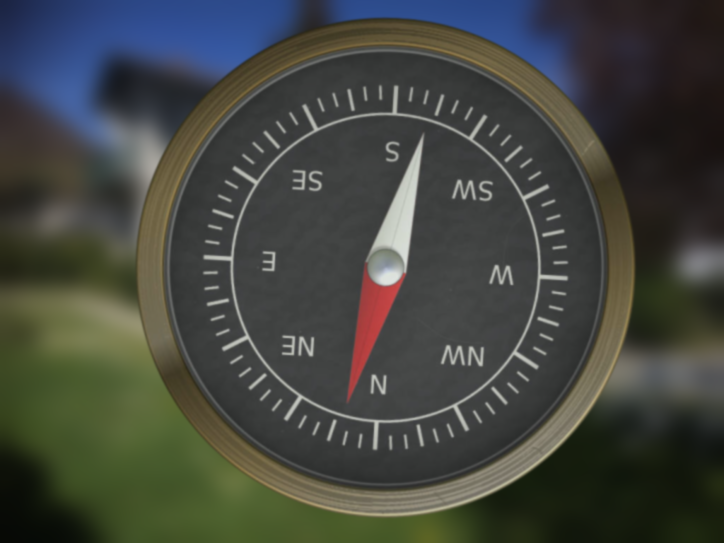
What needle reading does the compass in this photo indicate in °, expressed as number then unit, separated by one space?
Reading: 12.5 °
